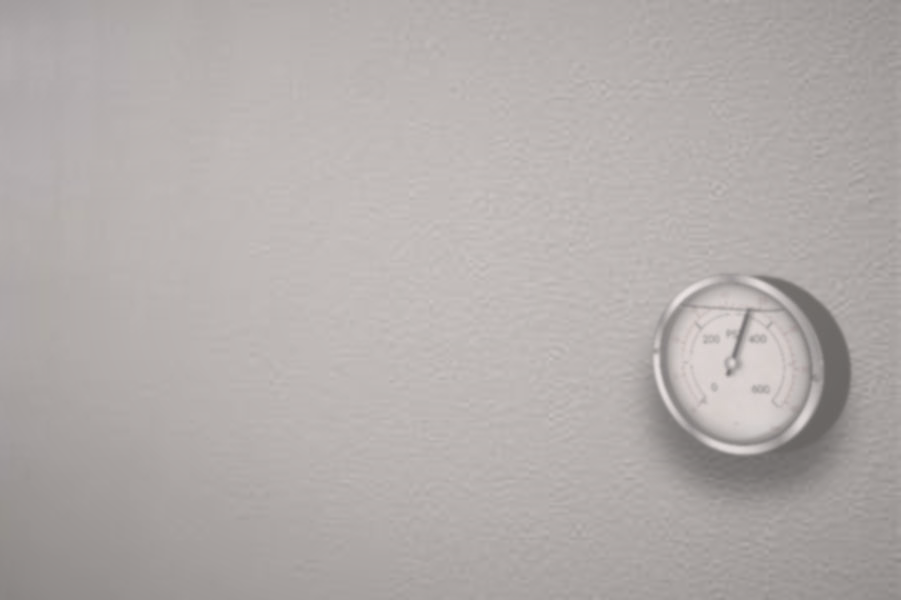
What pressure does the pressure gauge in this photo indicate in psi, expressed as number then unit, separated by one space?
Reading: 350 psi
